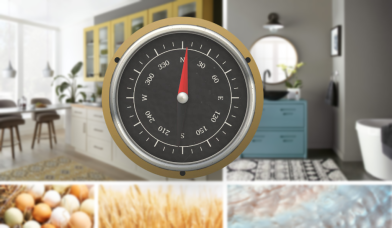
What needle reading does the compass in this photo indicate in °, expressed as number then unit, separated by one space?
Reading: 5 °
